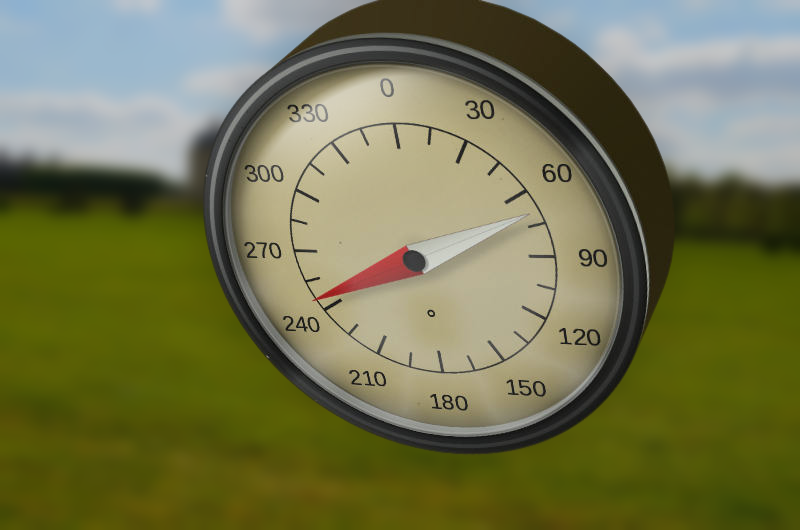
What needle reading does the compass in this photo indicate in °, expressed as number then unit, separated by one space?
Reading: 247.5 °
